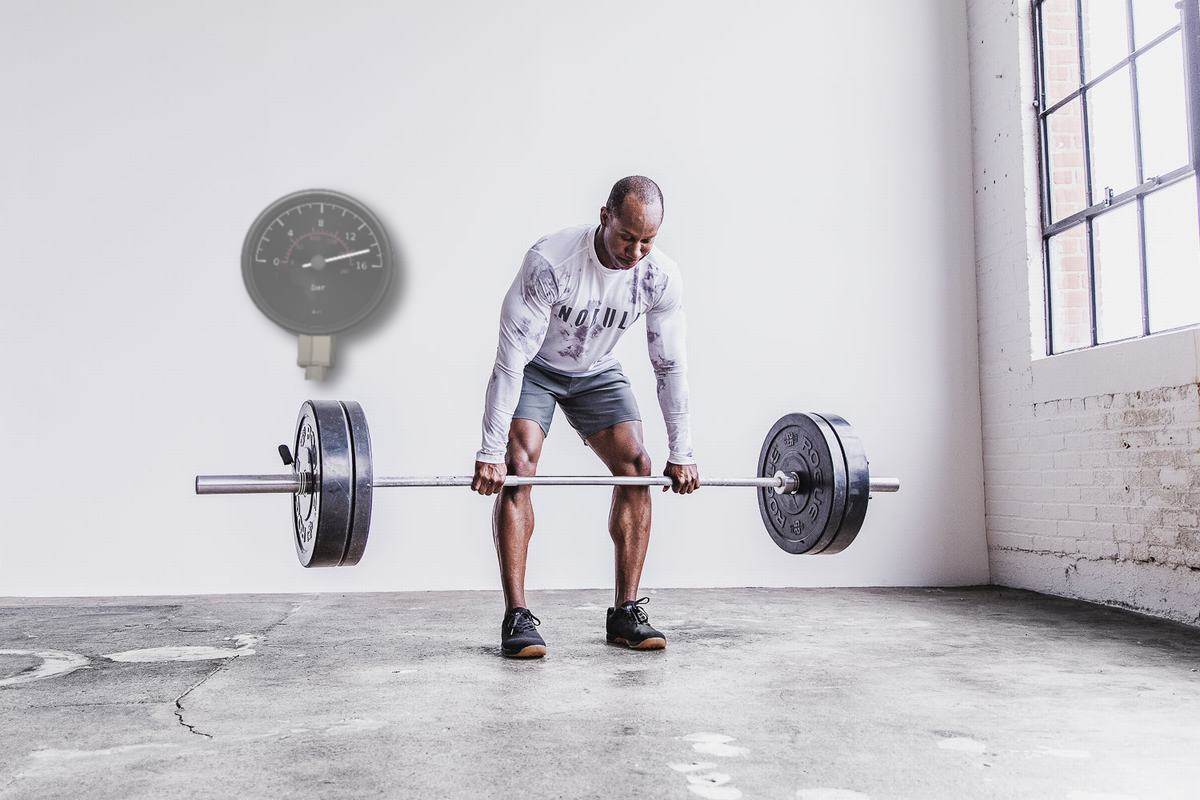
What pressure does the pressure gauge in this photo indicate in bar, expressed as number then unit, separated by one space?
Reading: 14.5 bar
